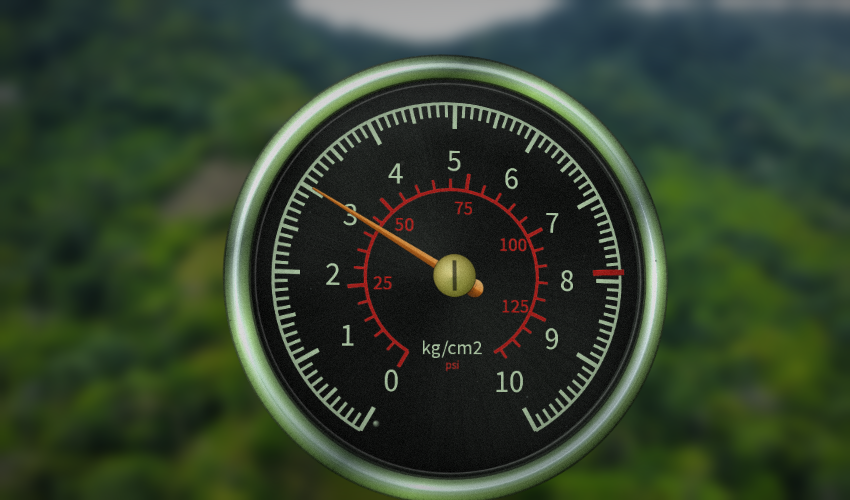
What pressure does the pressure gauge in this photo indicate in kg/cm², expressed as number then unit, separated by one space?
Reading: 3 kg/cm²
